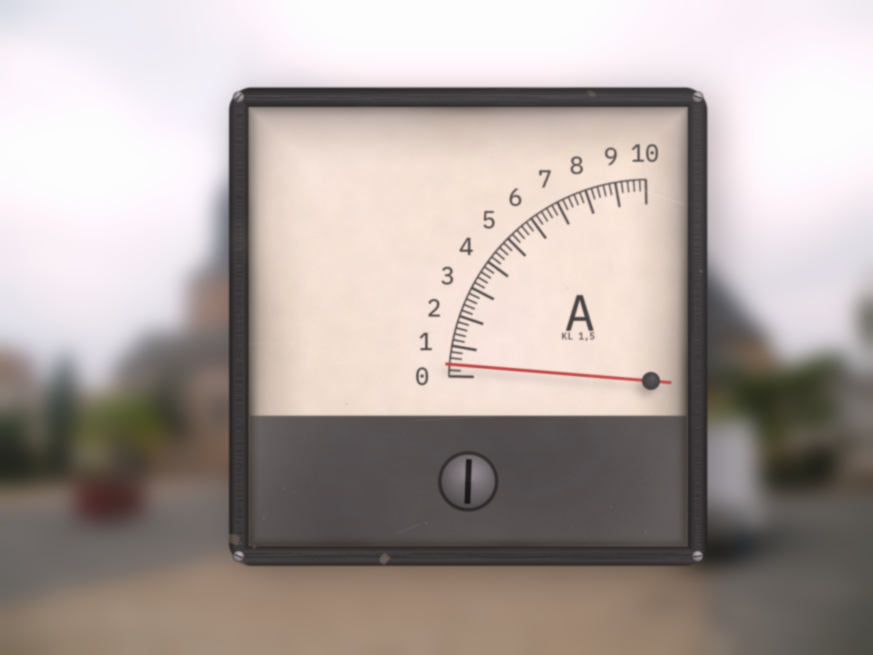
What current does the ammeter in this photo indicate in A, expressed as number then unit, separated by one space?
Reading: 0.4 A
